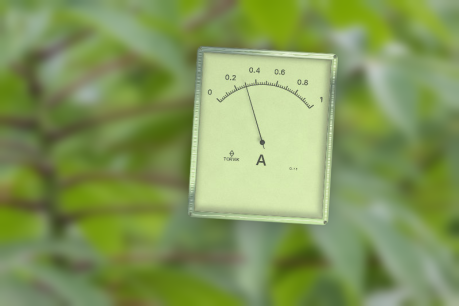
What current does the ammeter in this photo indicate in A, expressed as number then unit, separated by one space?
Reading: 0.3 A
